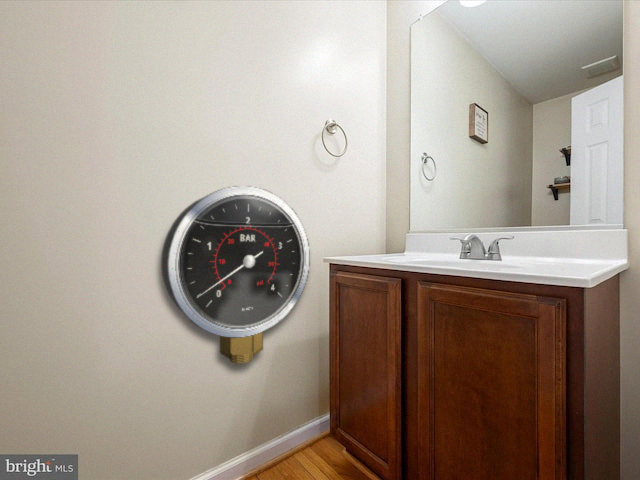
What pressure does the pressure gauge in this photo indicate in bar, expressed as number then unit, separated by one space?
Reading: 0.2 bar
